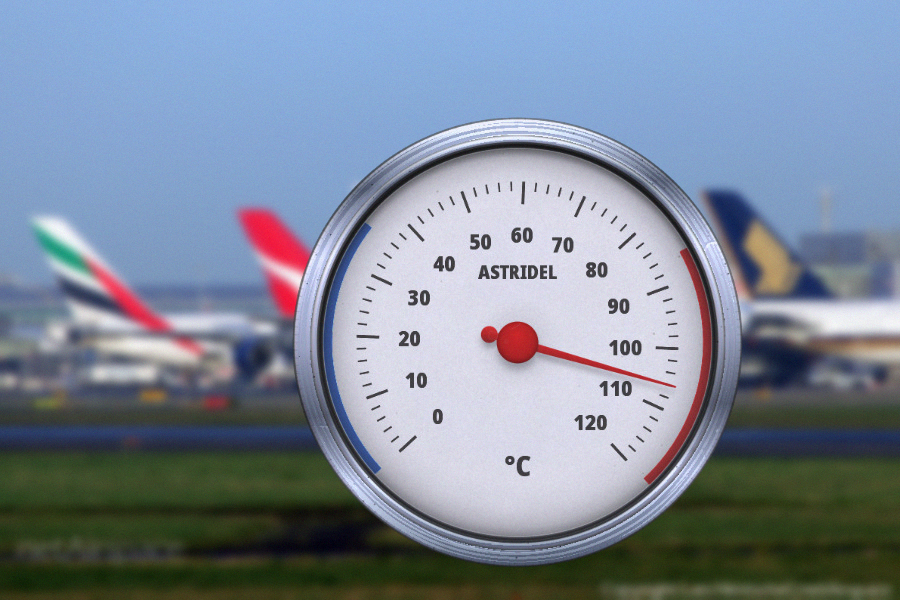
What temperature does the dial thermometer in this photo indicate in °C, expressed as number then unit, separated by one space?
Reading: 106 °C
